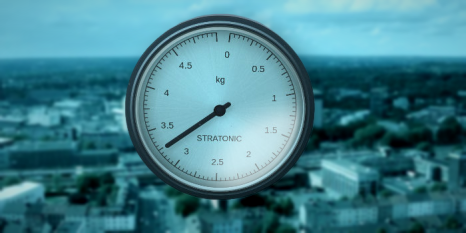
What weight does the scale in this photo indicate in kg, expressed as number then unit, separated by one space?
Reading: 3.25 kg
